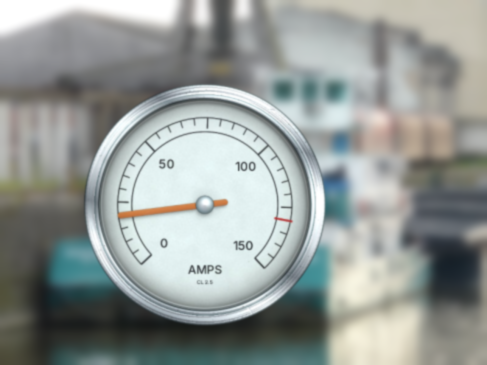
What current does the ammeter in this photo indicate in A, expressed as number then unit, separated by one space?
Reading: 20 A
